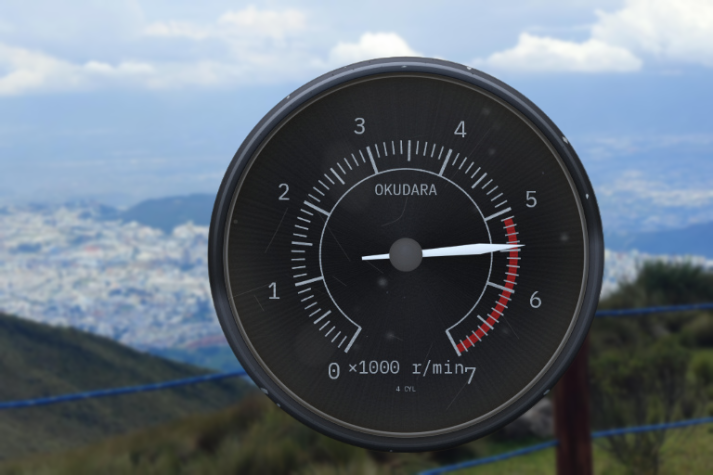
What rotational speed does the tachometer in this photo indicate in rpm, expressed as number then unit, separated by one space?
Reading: 5450 rpm
